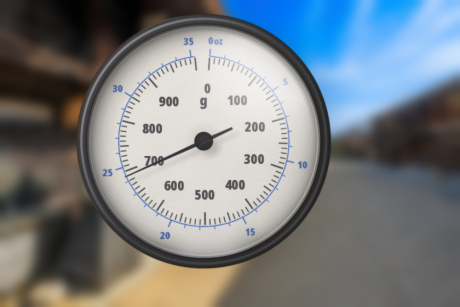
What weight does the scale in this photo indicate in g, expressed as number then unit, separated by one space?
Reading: 690 g
